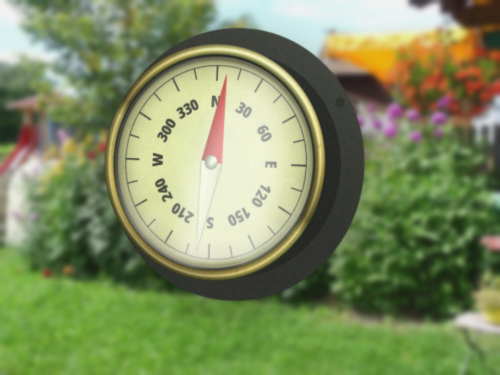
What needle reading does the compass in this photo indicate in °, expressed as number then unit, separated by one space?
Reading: 7.5 °
